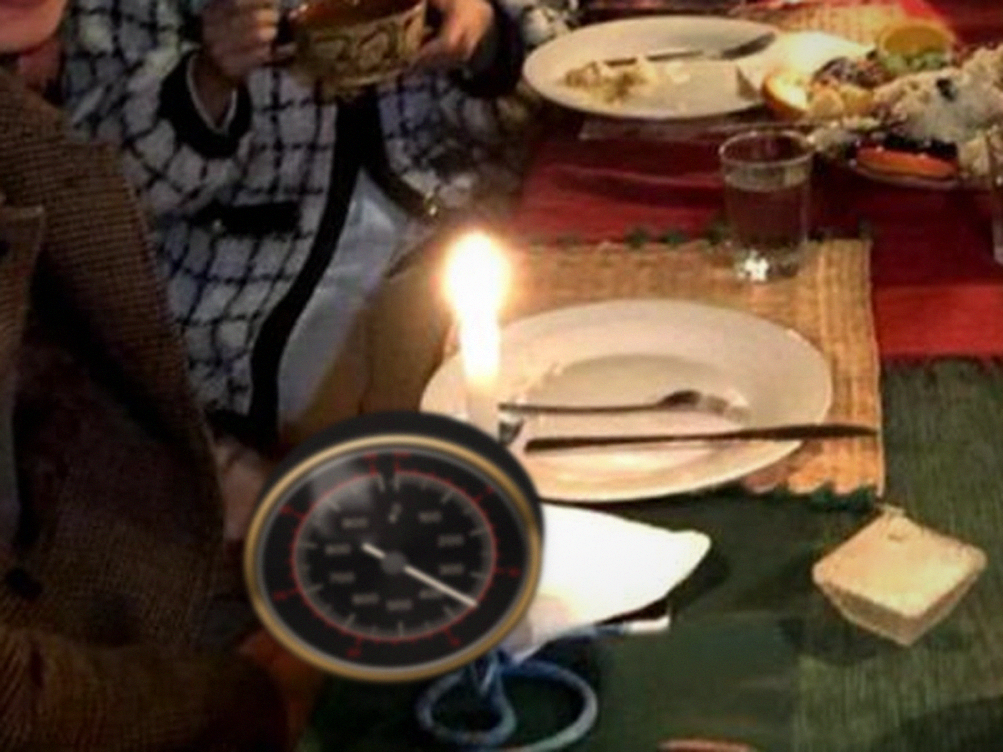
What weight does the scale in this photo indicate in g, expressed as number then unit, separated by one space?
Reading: 350 g
